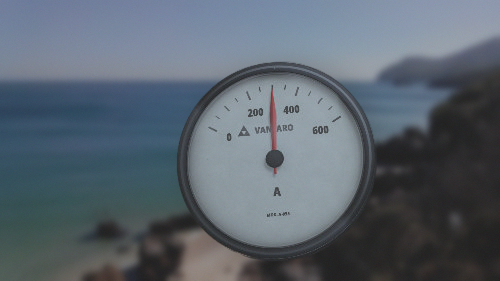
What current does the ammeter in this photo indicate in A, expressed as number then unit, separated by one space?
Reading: 300 A
